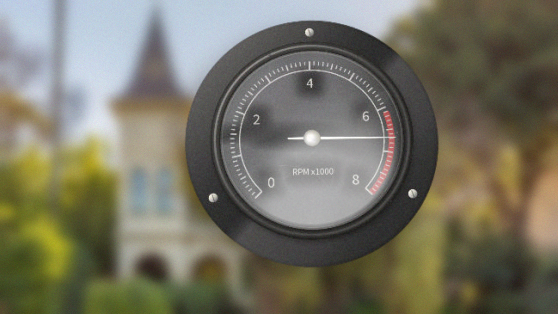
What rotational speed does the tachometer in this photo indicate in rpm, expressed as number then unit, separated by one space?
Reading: 6700 rpm
